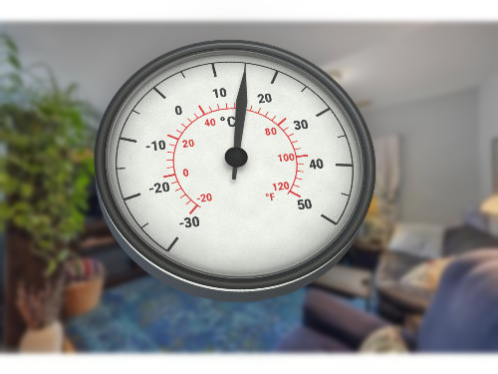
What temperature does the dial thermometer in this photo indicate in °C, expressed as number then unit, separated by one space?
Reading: 15 °C
